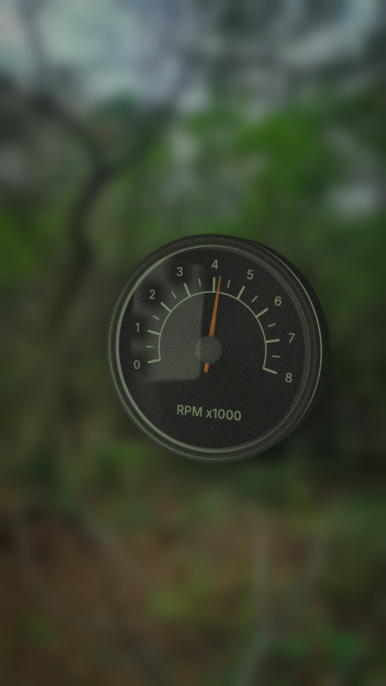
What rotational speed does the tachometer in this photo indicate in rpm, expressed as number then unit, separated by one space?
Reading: 4250 rpm
